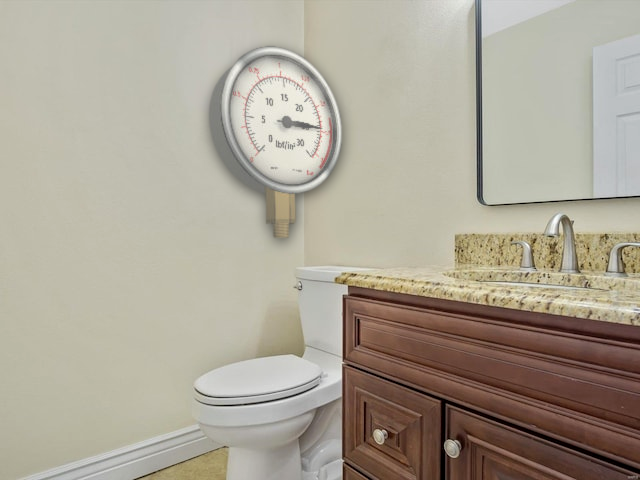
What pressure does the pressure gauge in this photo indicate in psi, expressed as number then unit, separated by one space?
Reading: 25 psi
